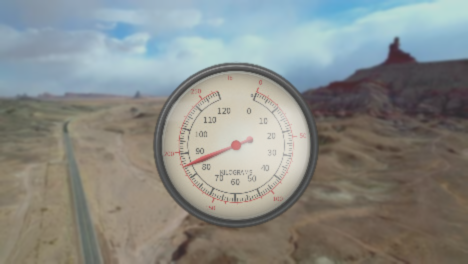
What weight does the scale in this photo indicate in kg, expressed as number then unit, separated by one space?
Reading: 85 kg
